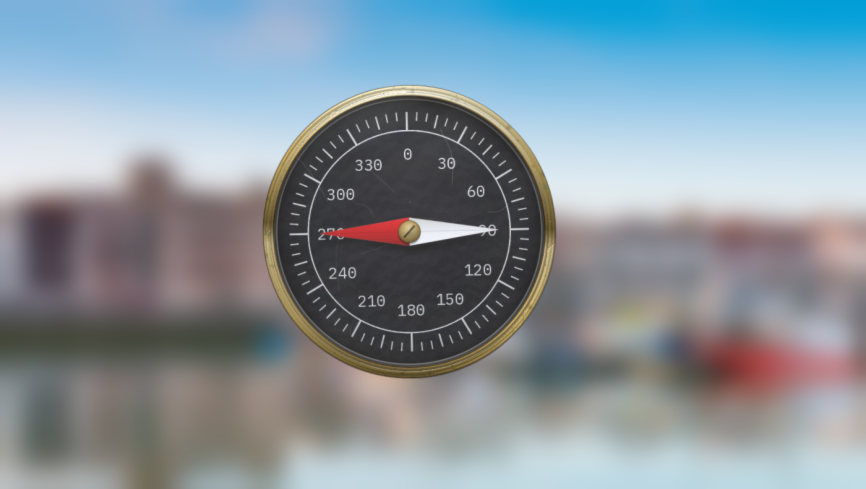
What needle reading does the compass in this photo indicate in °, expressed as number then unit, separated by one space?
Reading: 270 °
